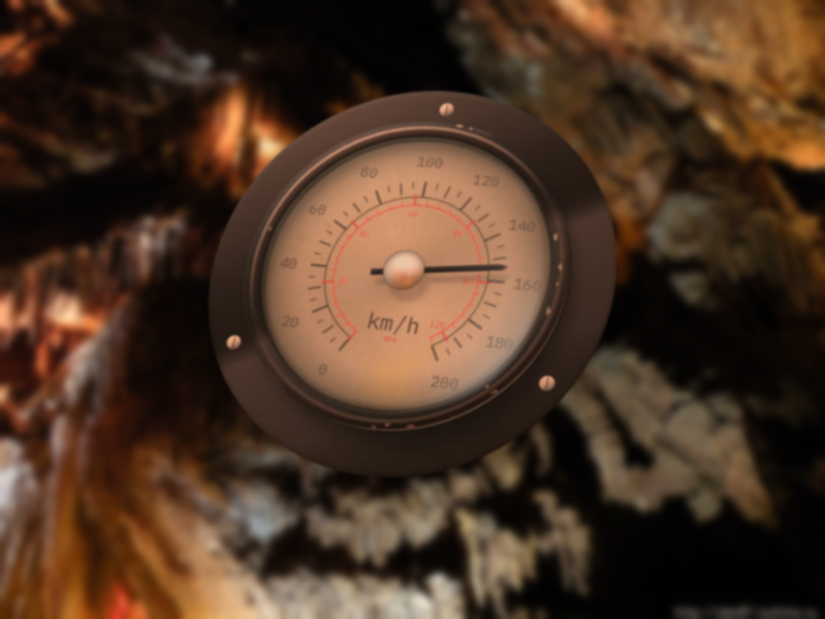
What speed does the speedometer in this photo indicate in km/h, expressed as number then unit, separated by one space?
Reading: 155 km/h
